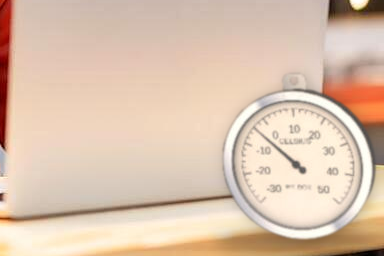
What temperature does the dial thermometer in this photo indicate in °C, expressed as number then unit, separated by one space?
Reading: -4 °C
